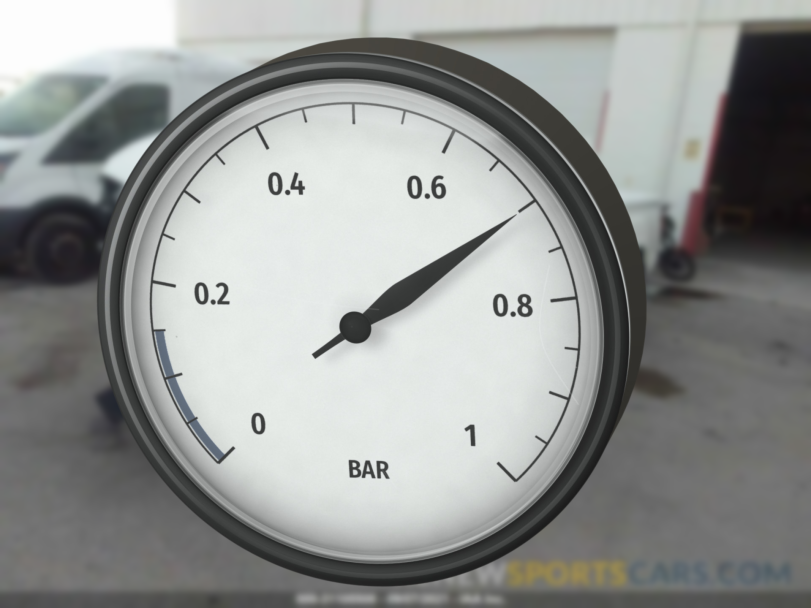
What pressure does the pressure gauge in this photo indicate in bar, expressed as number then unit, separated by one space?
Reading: 0.7 bar
